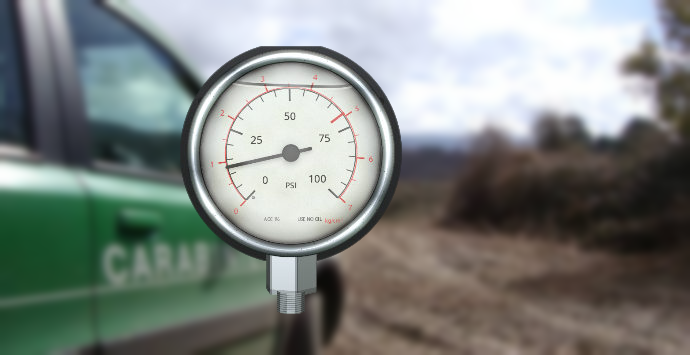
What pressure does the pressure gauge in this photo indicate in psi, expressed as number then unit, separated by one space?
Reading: 12.5 psi
